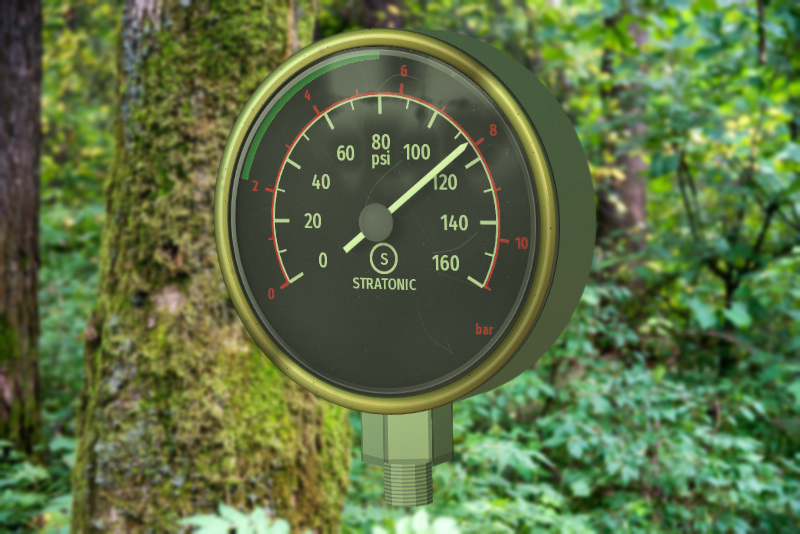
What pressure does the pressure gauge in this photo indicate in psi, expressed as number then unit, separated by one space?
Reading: 115 psi
